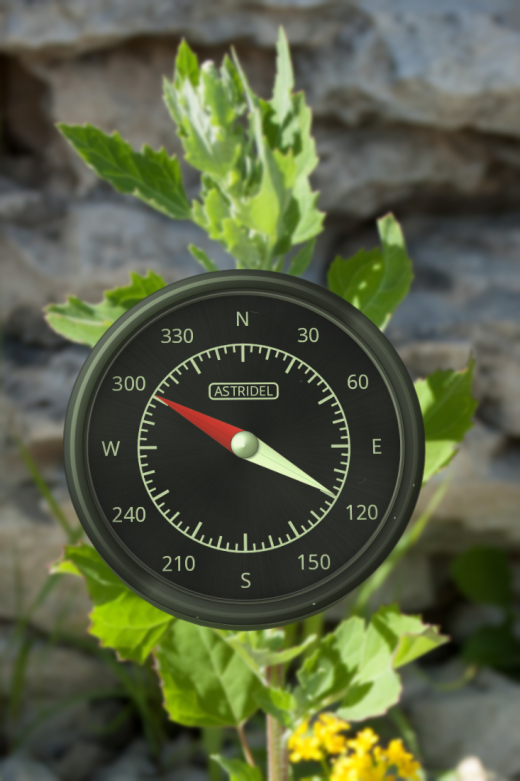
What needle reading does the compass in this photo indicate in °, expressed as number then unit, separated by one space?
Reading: 300 °
